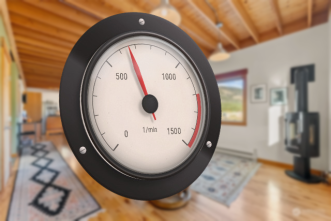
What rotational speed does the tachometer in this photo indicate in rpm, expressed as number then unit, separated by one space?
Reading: 650 rpm
